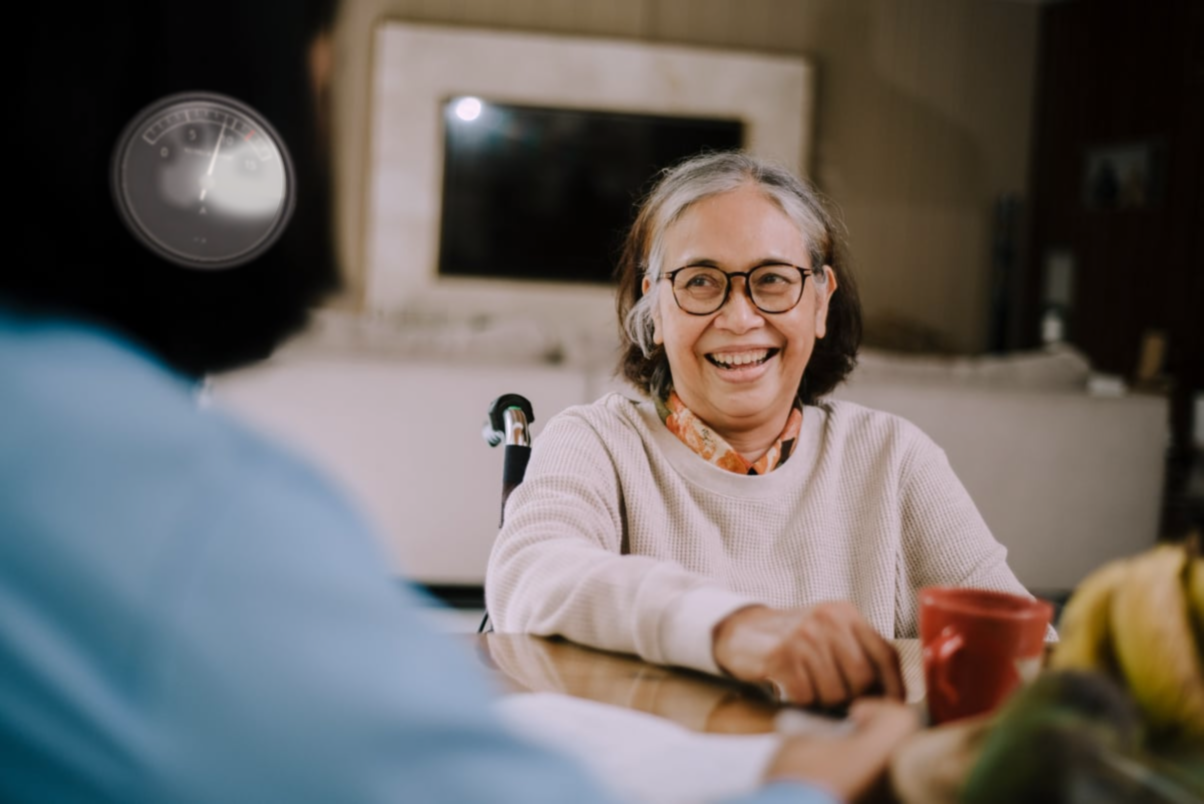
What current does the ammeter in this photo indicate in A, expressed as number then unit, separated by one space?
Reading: 9 A
